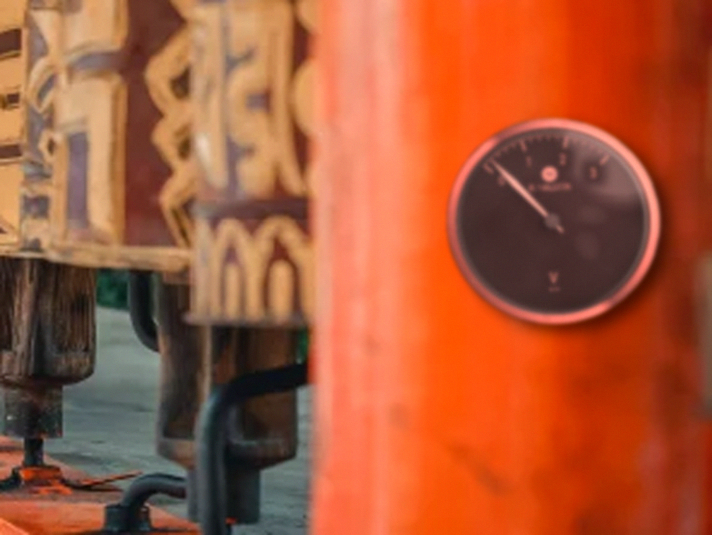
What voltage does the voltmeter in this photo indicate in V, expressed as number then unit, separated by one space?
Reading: 0.2 V
